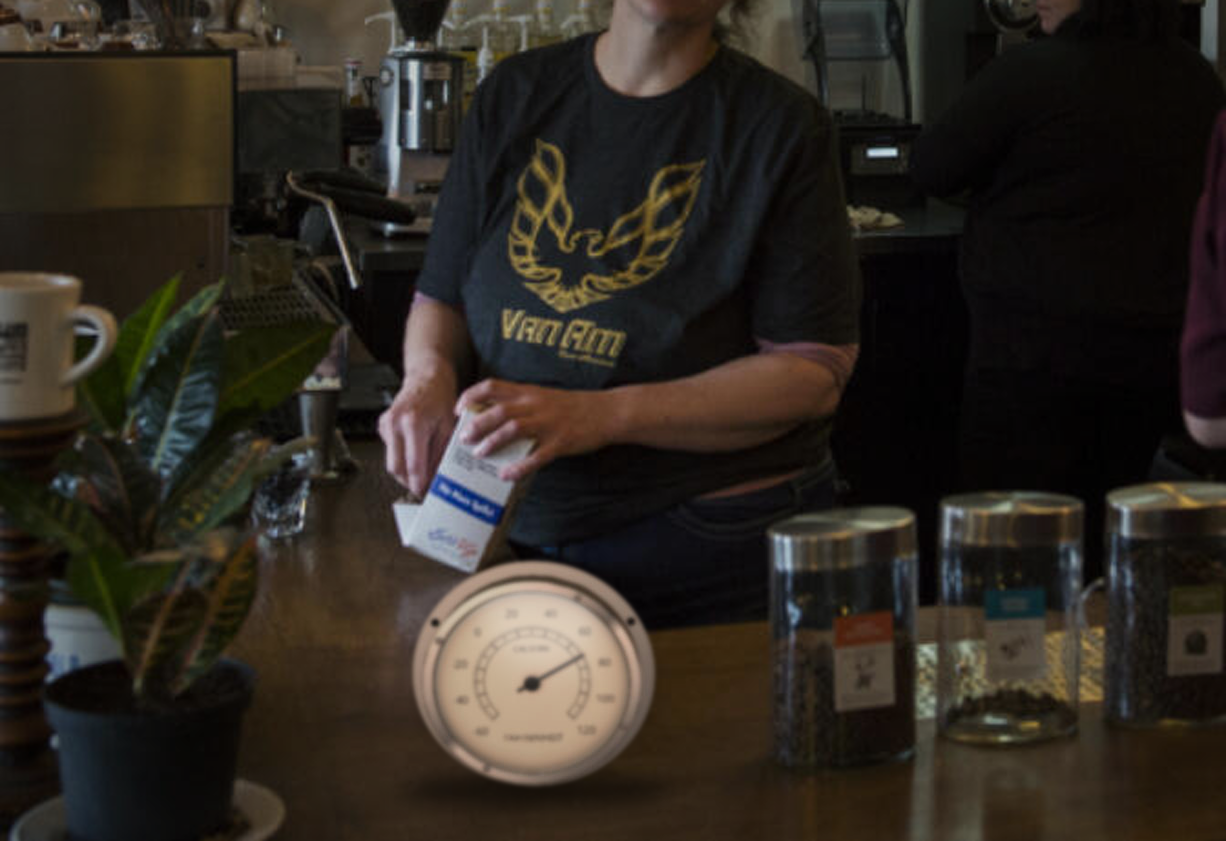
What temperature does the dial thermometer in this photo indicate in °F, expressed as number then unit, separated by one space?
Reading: 70 °F
